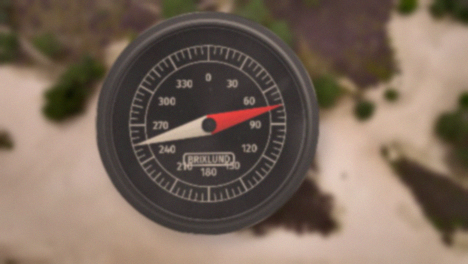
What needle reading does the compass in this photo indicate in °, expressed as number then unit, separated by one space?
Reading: 75 °
